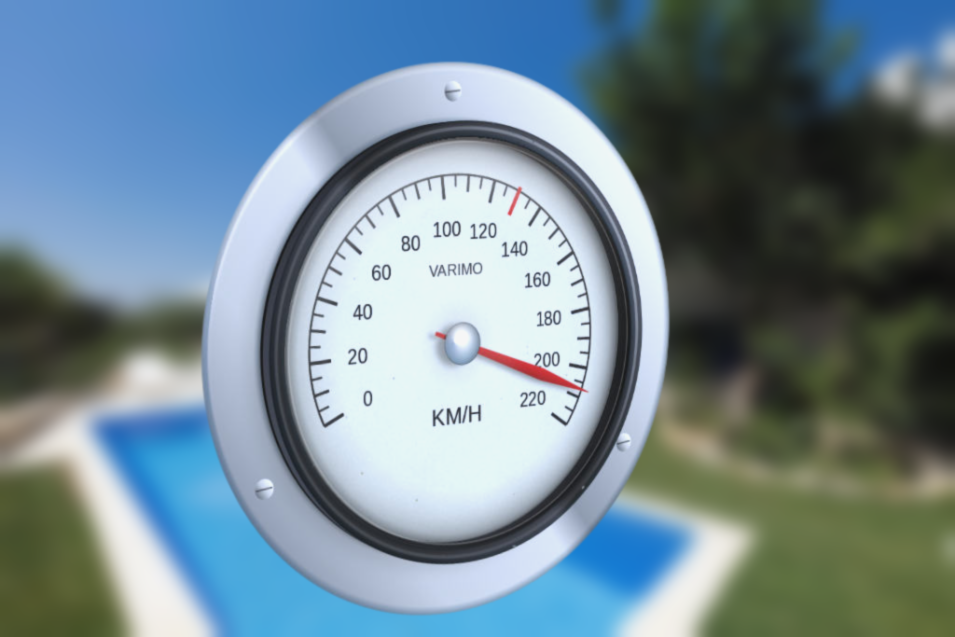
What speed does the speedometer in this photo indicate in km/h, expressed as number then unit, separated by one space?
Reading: 207.5 km/h
